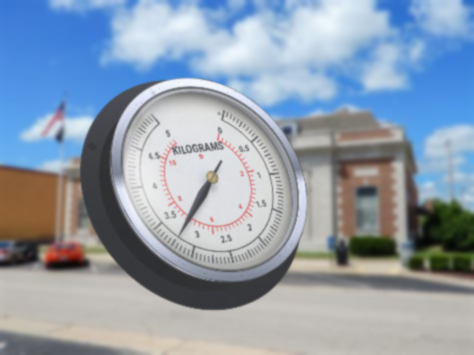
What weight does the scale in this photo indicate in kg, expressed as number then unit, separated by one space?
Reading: 3.25 kg
